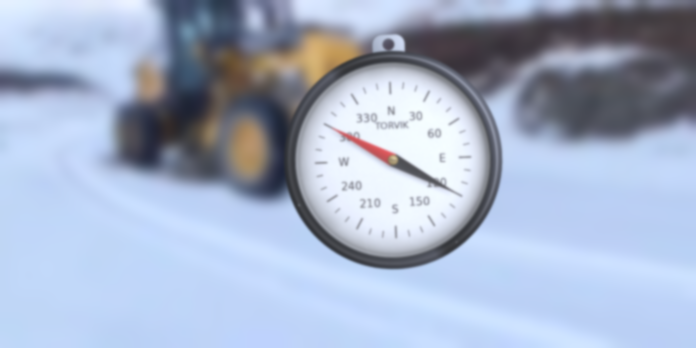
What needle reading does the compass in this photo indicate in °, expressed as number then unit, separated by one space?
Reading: 300 °
